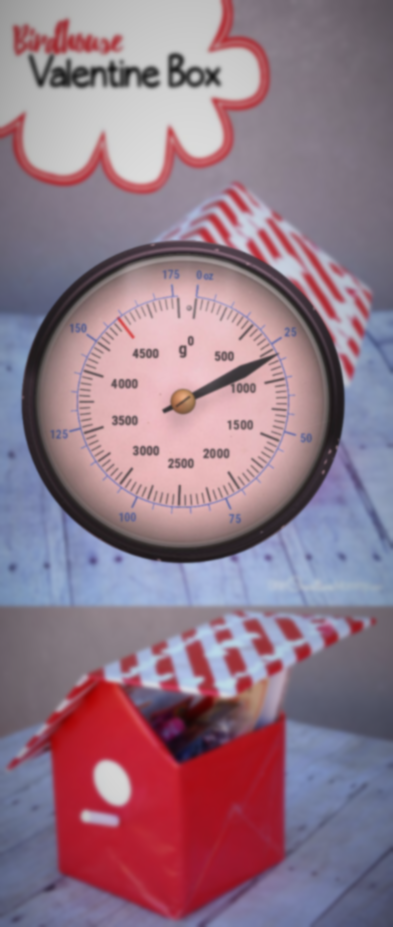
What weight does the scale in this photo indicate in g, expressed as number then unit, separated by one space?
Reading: 800 g
